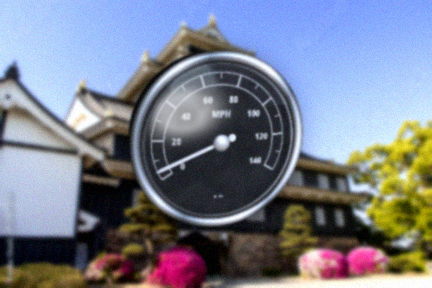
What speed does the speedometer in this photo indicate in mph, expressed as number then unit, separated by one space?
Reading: 5 mph
